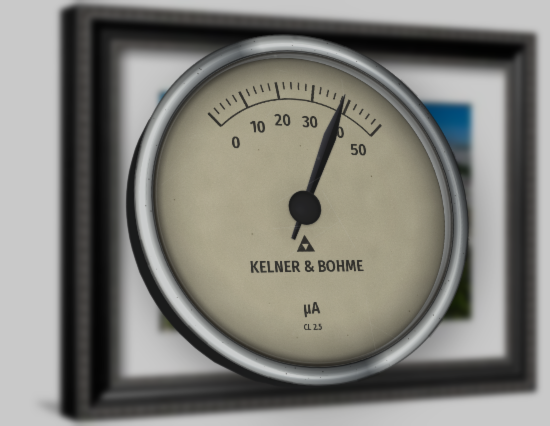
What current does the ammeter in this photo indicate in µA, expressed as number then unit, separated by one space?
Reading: 38 µA
